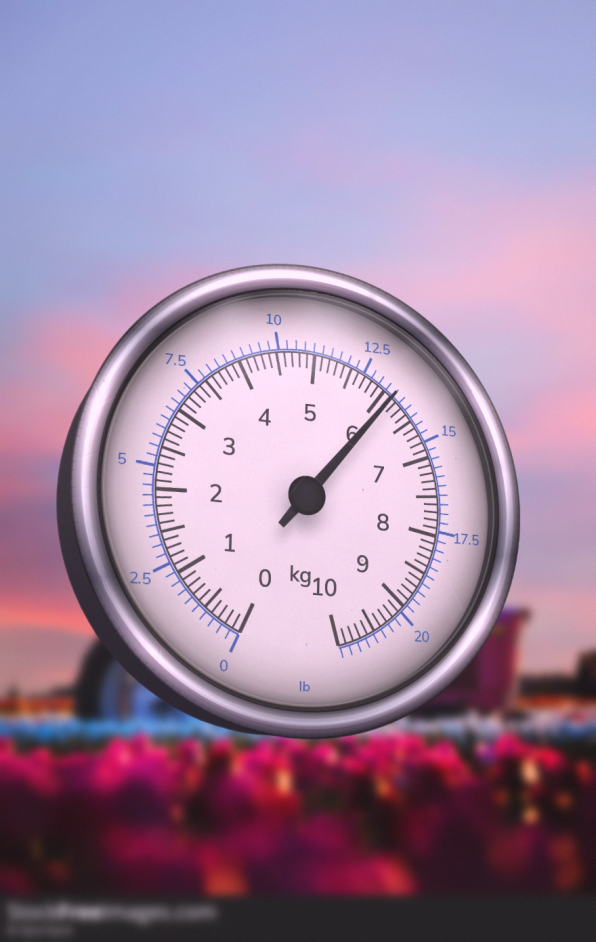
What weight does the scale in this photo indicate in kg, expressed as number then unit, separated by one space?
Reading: 6.1 kg
